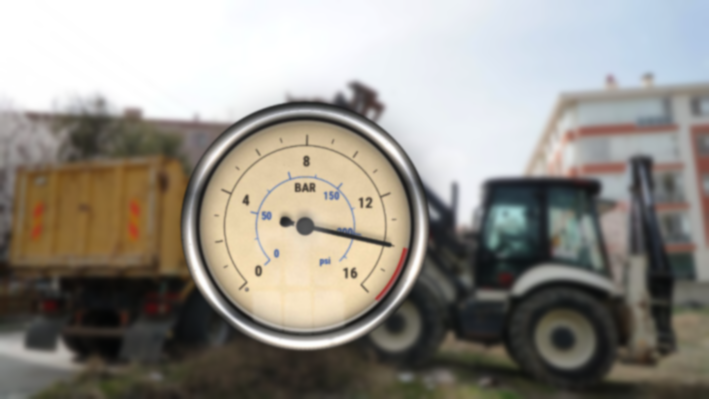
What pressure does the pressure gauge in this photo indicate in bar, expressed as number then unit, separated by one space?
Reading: 14 bar
